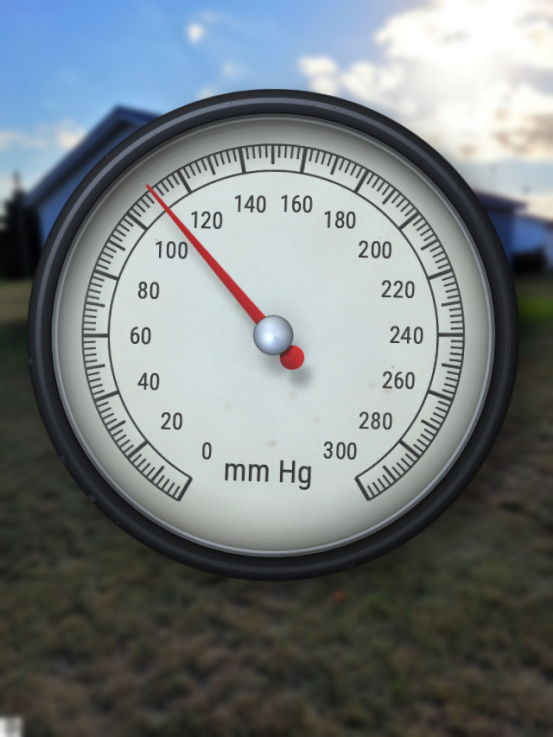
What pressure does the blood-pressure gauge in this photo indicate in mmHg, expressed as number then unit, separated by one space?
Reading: 110 mmHg
